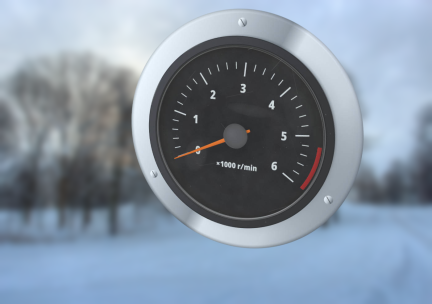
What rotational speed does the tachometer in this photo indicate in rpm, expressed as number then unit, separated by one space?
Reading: 0 rpm
